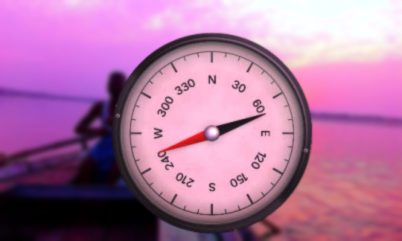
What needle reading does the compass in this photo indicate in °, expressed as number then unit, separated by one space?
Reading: 250 °
